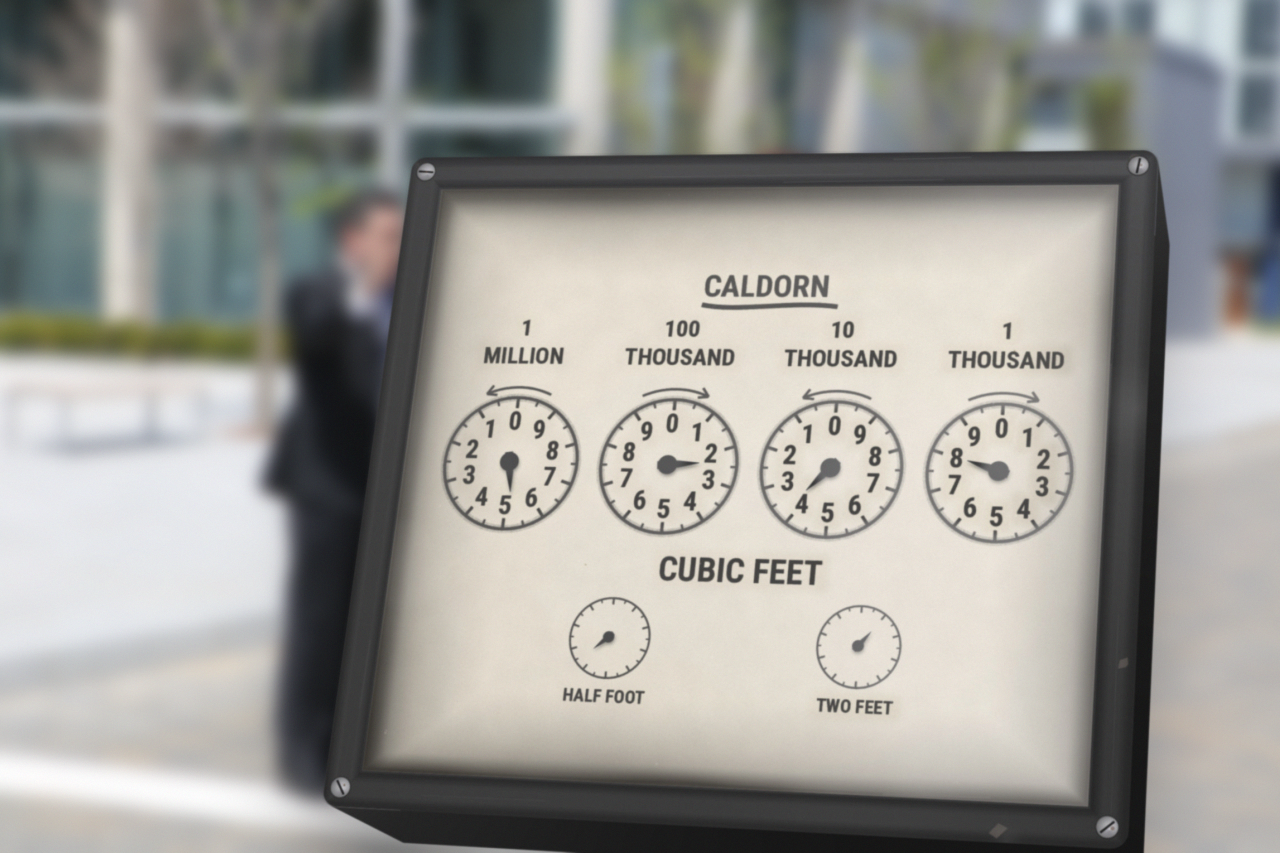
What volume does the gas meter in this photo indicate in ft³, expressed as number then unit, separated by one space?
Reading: 523800 ft³
